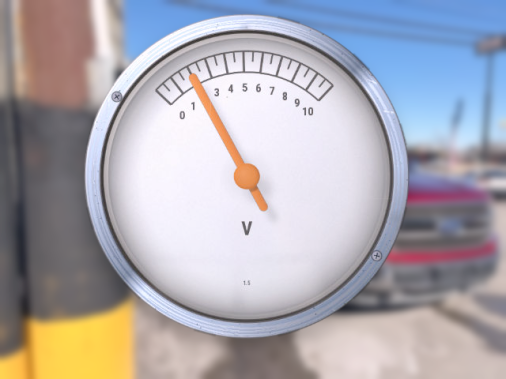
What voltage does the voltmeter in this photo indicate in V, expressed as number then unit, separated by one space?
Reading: 2 V
